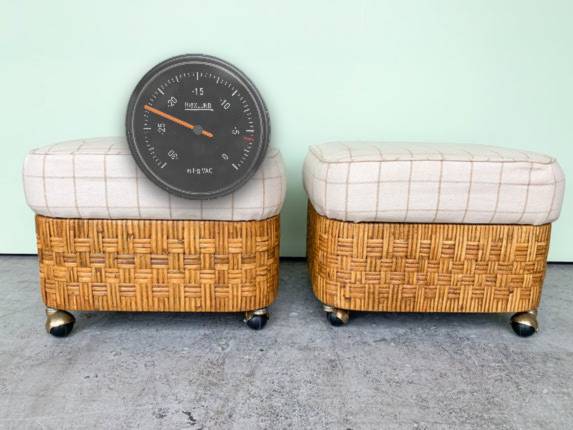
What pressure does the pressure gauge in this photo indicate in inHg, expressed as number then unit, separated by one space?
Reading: -22.5 inHg
